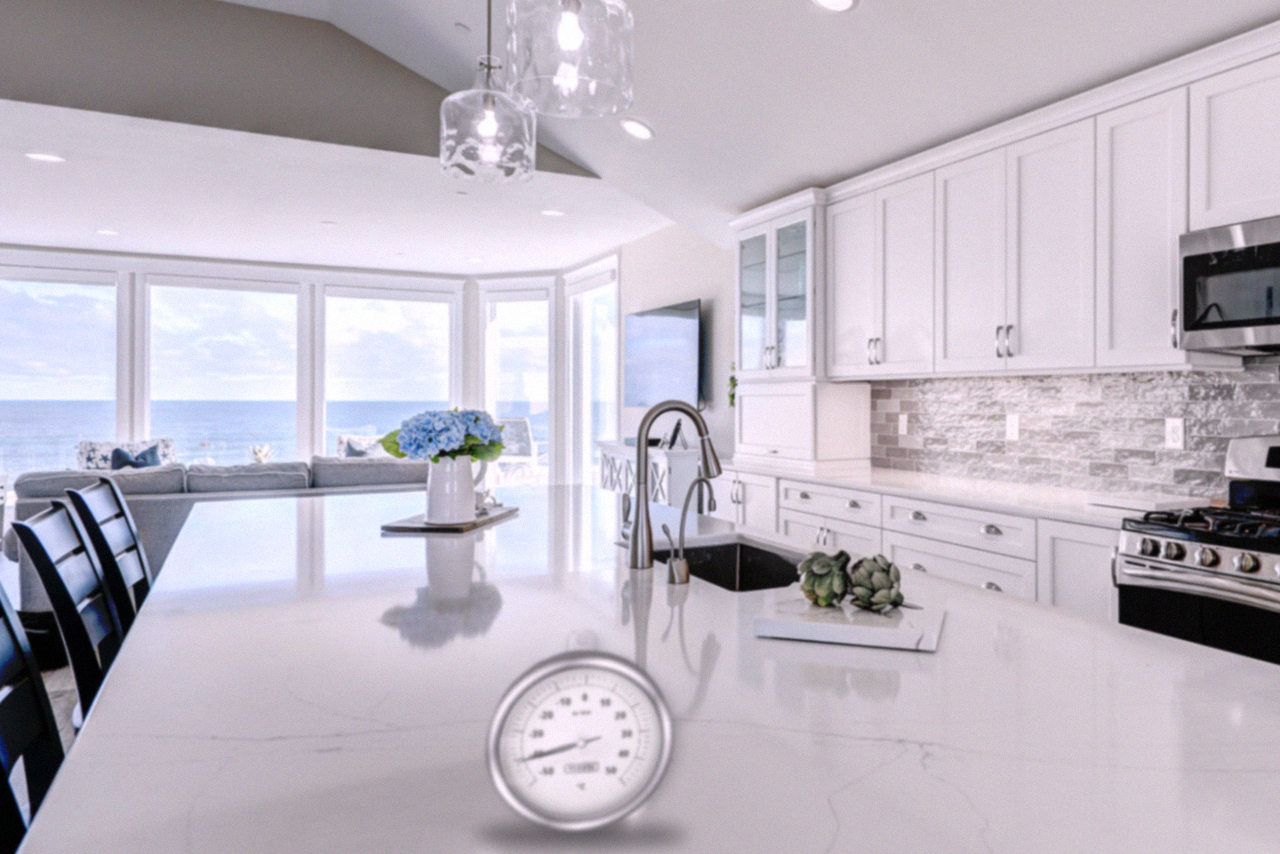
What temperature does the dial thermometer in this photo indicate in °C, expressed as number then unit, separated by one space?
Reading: -40 °C
